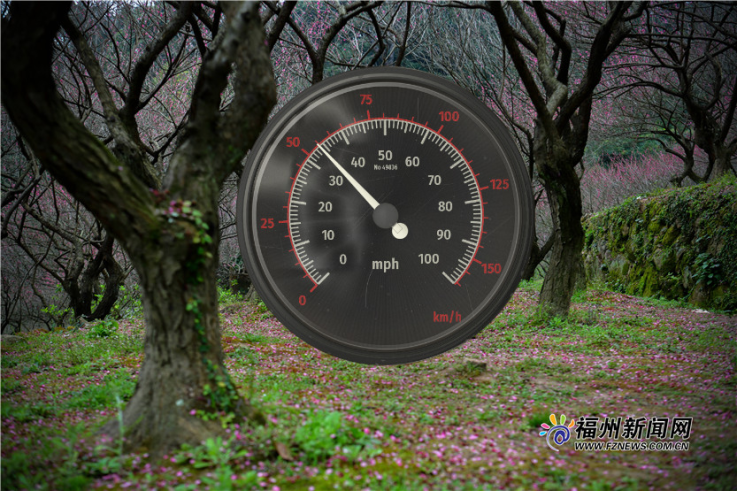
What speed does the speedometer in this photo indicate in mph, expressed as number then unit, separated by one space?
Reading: 34 mph
